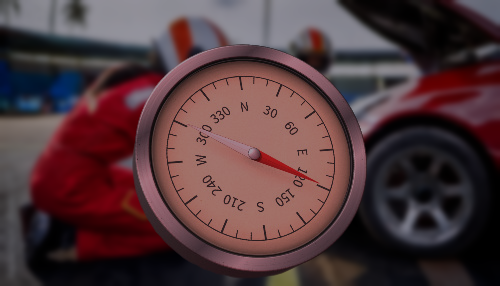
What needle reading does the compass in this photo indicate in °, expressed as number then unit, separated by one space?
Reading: 120 °
